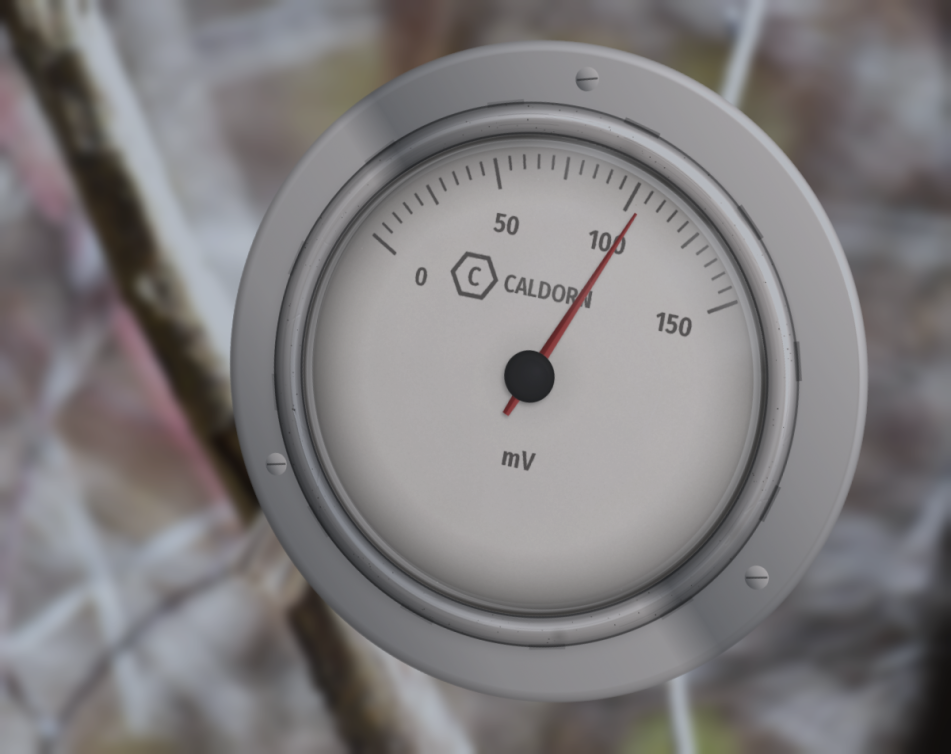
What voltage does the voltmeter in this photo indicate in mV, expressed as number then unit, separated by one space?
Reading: 105 mV
